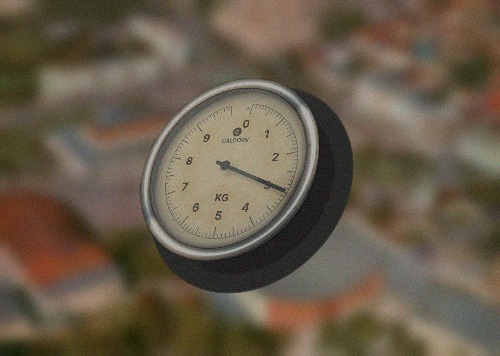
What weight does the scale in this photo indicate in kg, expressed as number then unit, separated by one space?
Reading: 3 kg
